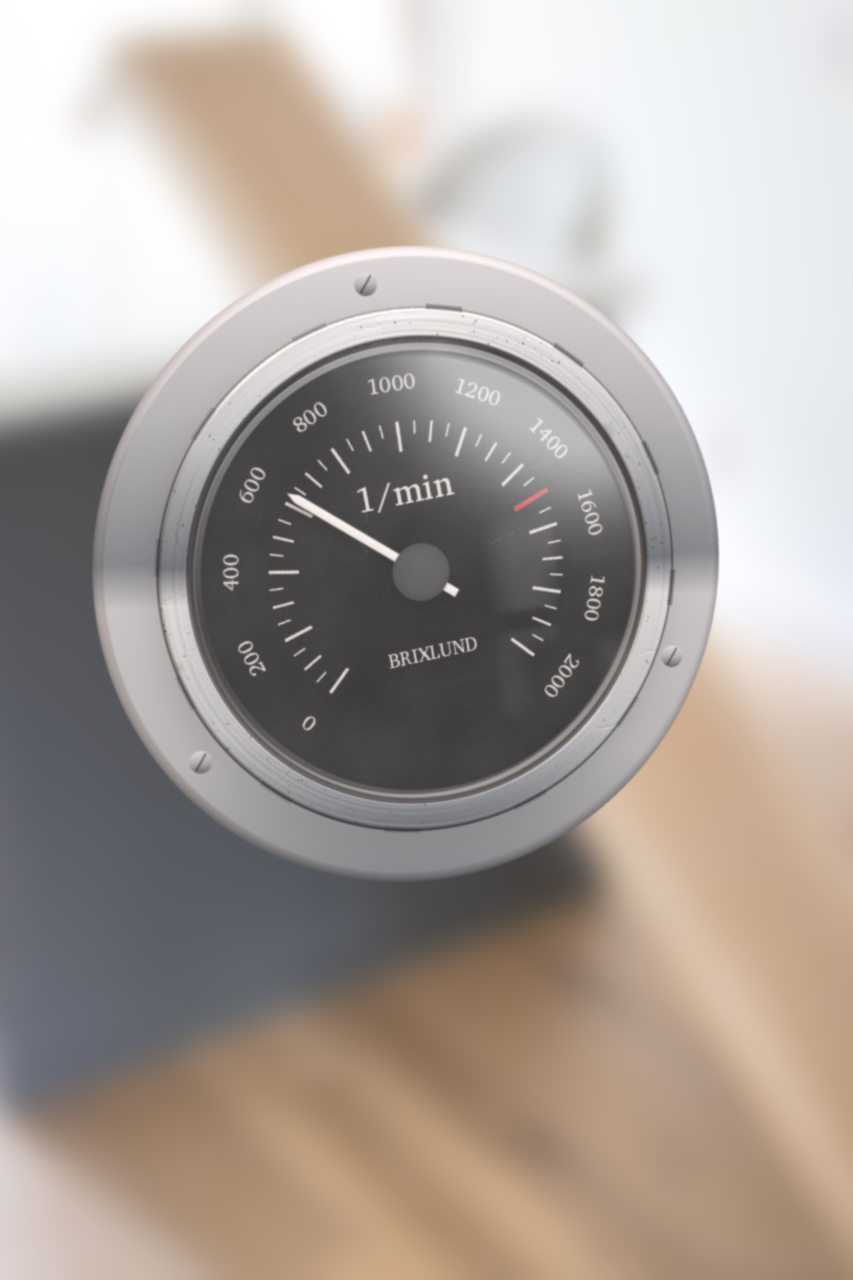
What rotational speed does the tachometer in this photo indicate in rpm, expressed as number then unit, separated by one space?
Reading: 625 rpm
